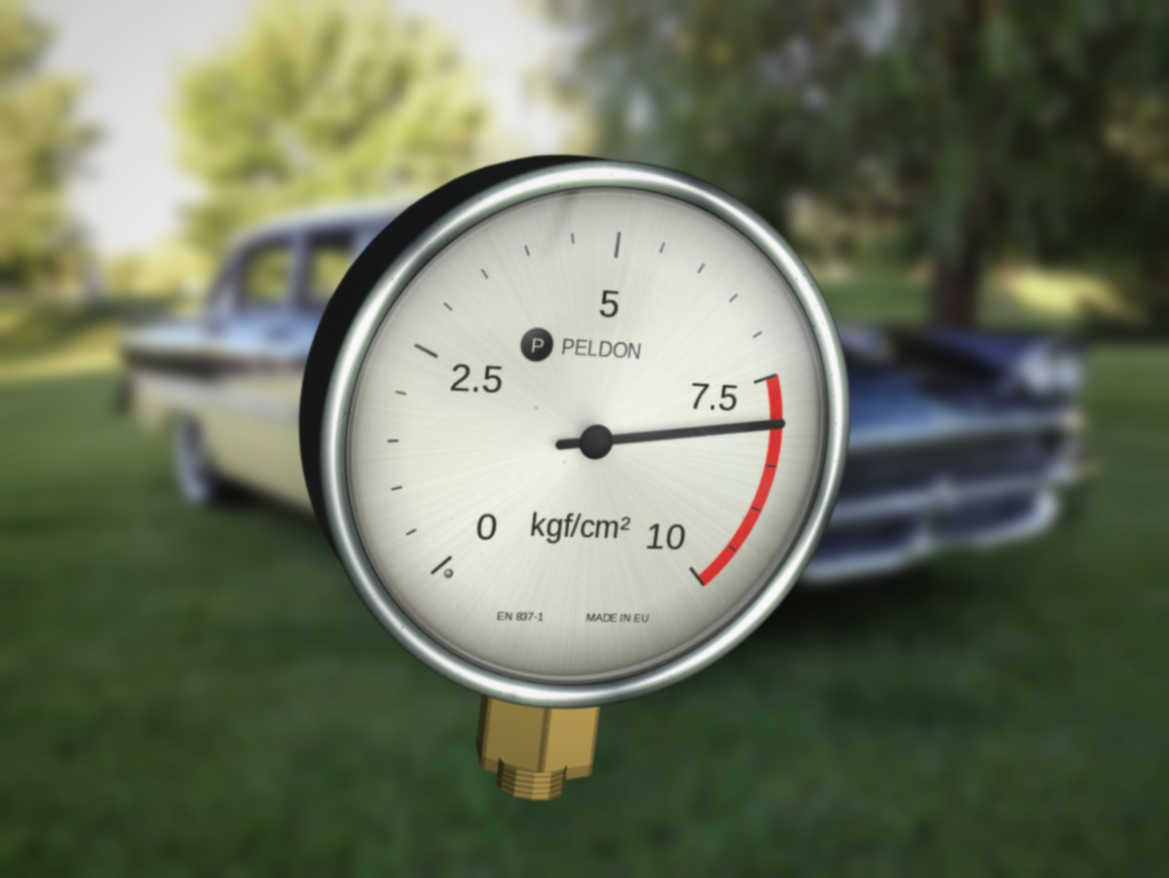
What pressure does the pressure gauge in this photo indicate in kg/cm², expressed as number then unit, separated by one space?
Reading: 8 kg/cm²
